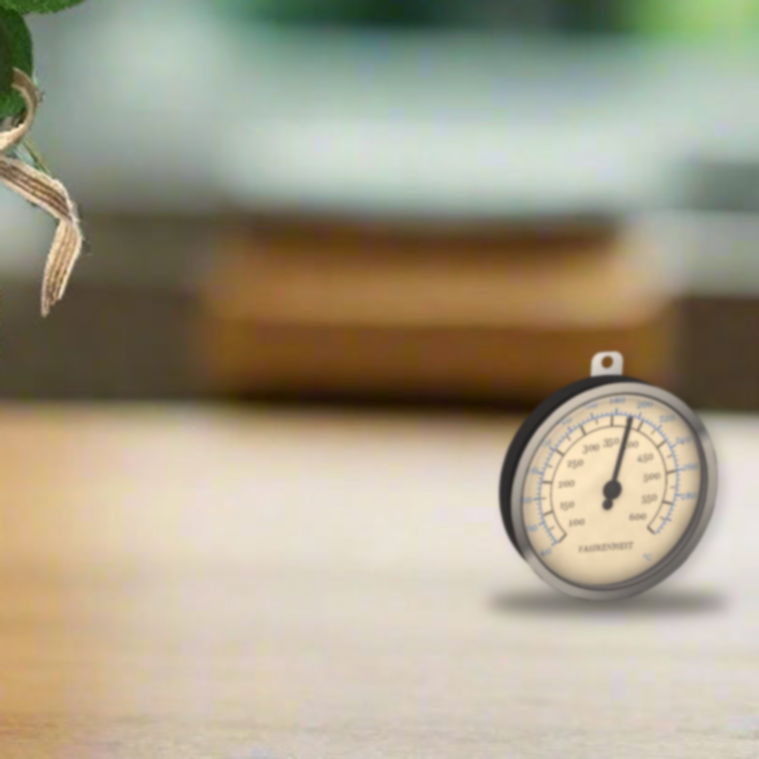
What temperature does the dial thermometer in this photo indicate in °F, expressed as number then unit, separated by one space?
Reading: 375 °F
